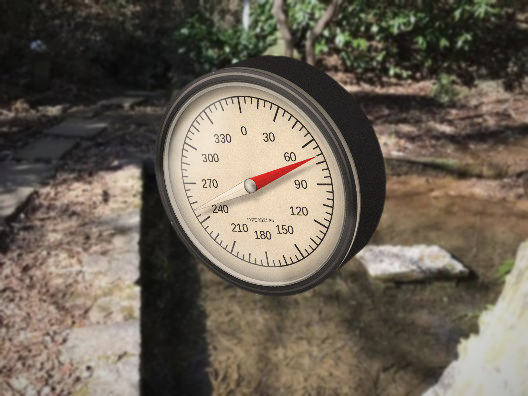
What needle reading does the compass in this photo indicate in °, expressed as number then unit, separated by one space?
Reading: 70 °
